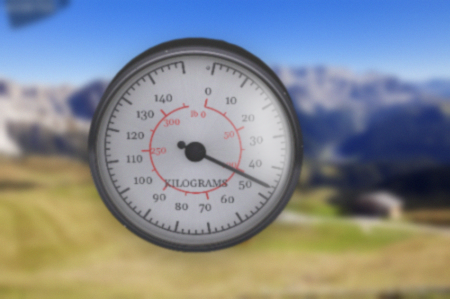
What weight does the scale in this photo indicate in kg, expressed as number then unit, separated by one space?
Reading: 46 kg
